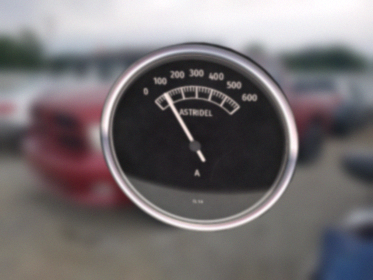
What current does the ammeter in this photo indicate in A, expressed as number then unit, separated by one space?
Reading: 100 A
